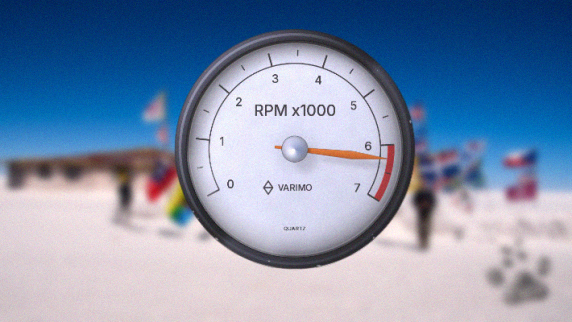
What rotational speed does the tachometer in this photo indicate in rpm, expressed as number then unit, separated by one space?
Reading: 6250 rpm
